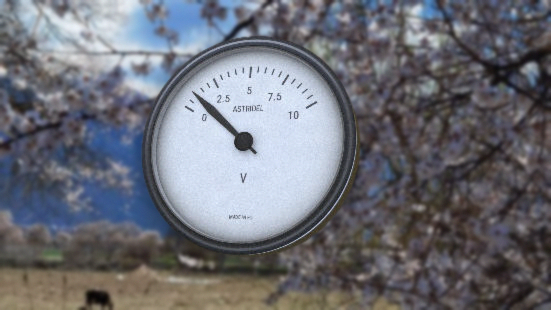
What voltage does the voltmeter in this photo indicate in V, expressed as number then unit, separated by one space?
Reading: 1 V
